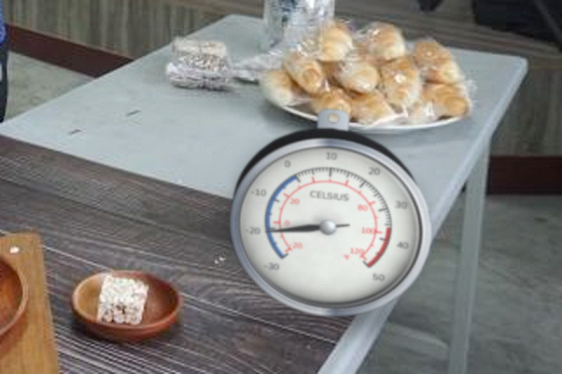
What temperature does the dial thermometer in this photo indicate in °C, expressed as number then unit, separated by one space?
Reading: -20 °C
